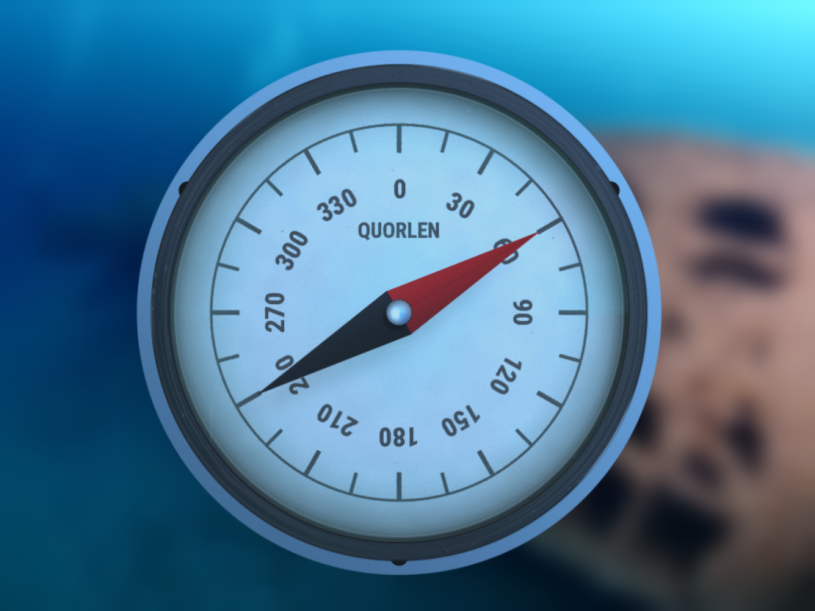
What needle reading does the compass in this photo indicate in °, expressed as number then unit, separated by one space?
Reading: 60 °
